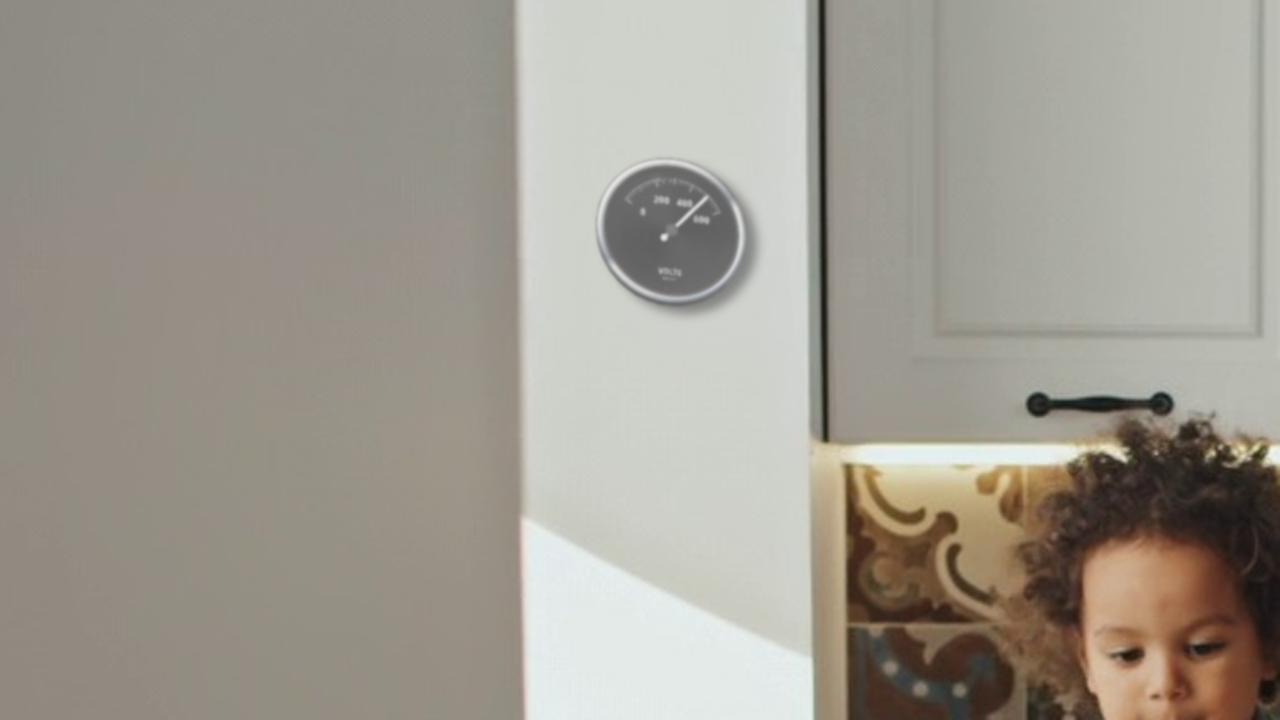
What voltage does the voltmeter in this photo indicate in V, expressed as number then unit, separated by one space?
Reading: 500 V
